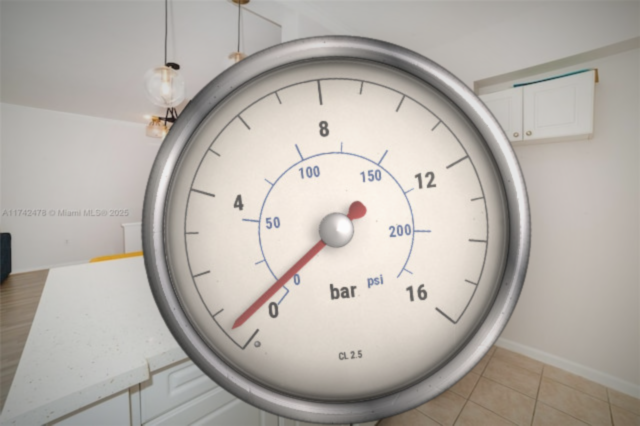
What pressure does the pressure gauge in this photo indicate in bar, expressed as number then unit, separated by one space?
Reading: 0.5 bar
